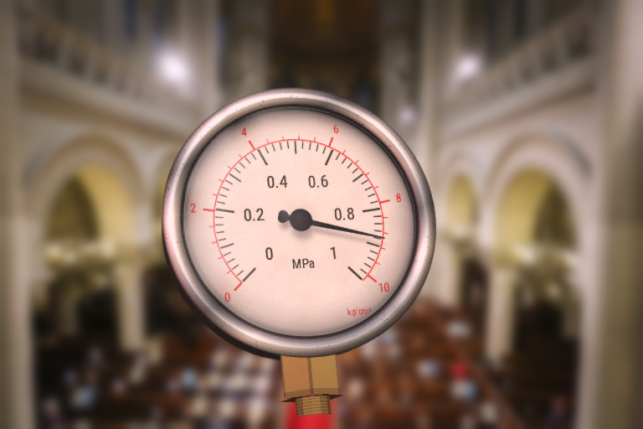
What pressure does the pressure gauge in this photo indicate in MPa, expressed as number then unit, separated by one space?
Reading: 0.88 MPa
